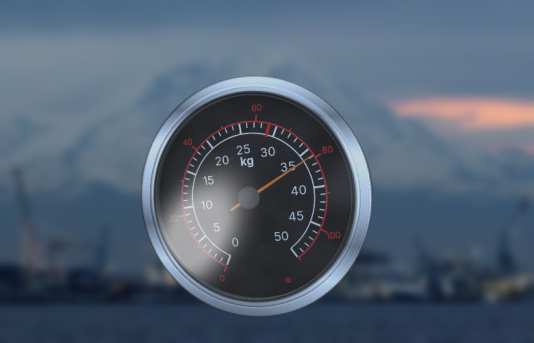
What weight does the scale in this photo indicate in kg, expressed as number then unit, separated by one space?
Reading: 36 kg
